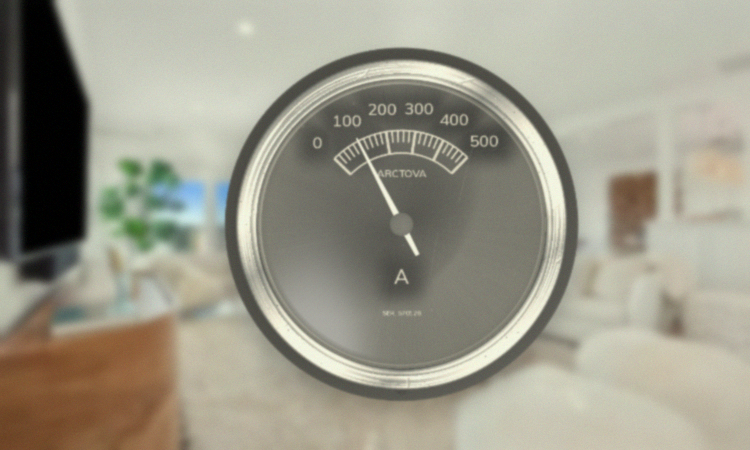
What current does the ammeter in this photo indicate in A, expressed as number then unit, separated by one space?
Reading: 100 A
